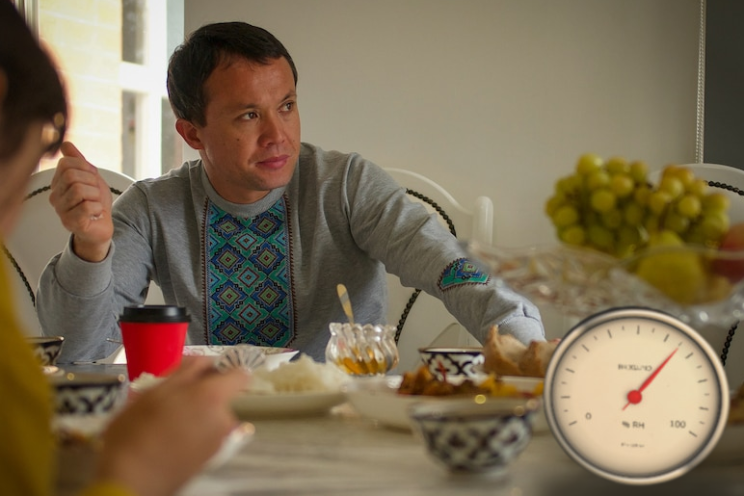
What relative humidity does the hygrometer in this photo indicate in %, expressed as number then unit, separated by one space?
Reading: 65 %
